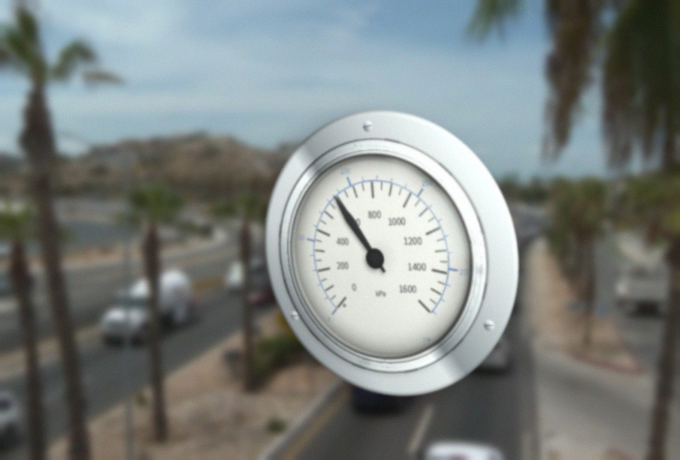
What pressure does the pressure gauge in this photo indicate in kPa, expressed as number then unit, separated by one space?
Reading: 600 kPa
